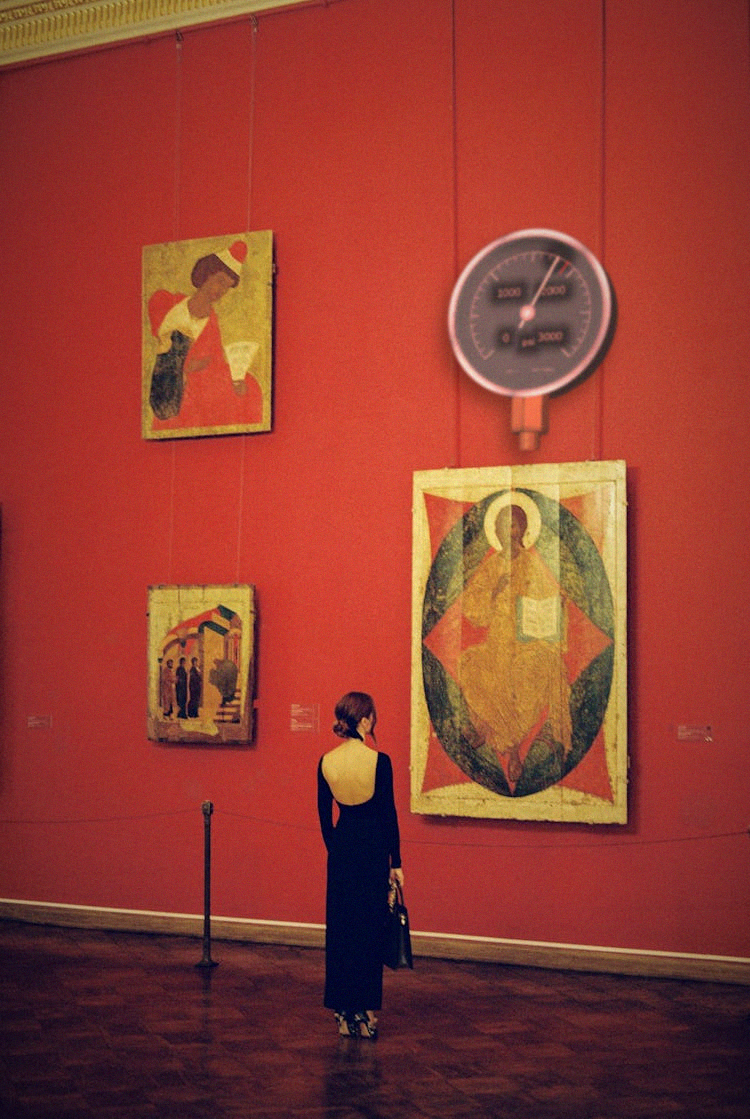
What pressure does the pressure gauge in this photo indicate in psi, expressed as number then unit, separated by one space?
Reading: 1800 psi
